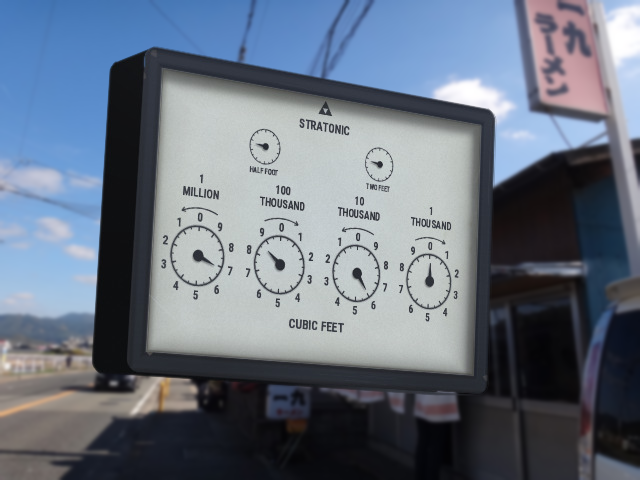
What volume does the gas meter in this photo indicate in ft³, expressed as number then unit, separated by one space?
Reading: 686000 ft³
